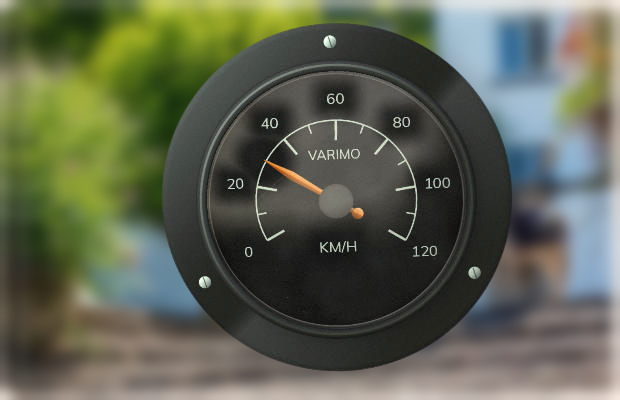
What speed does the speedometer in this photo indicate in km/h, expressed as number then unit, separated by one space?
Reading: 30 km/h
